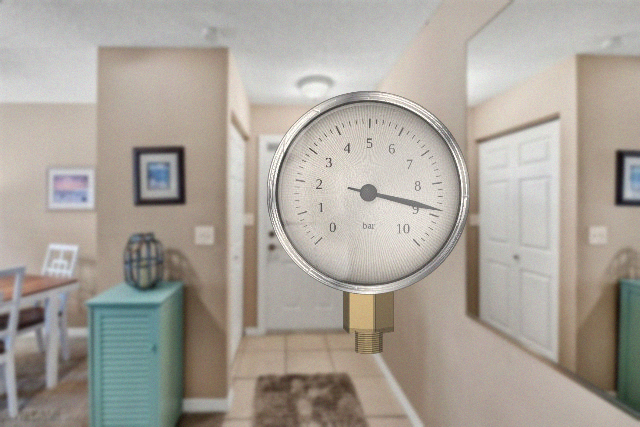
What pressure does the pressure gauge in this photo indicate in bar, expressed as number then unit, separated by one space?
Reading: 8.8 bar
